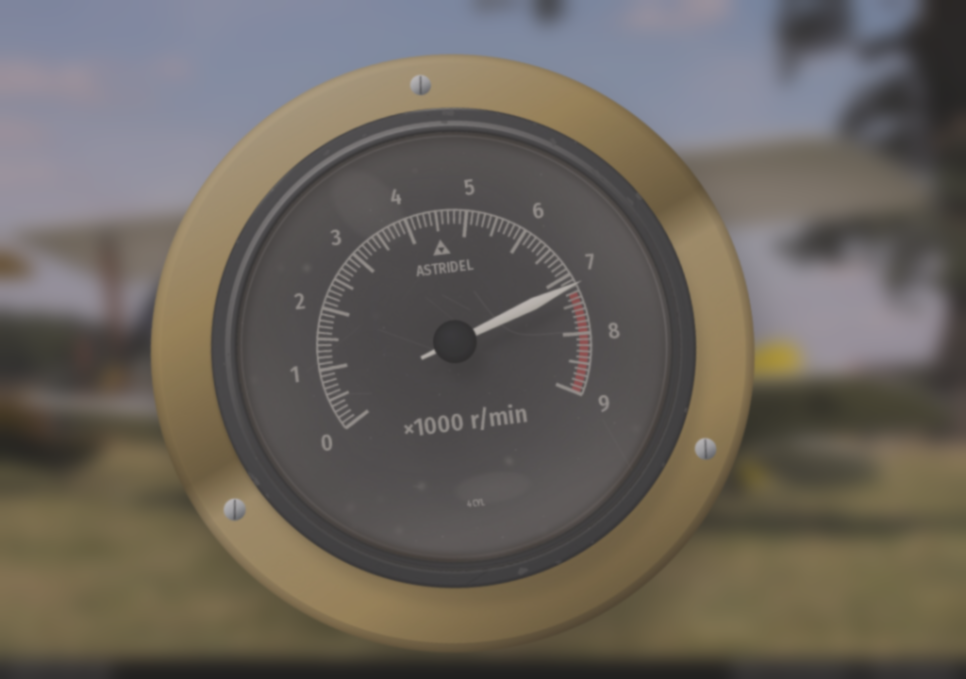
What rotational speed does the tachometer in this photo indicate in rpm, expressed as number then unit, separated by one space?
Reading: 7200 rpm
